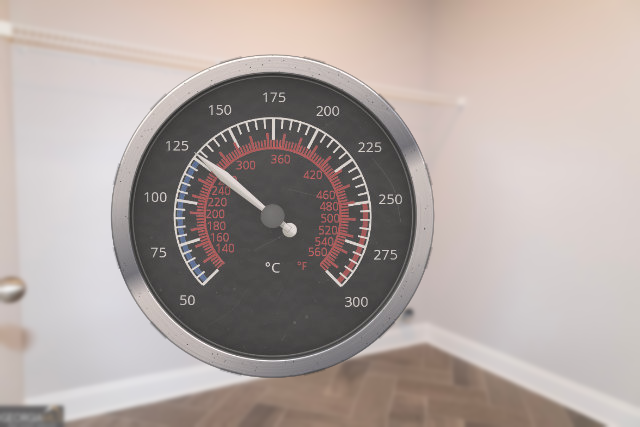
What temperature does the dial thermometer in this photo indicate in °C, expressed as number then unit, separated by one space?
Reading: 127.5 °C
